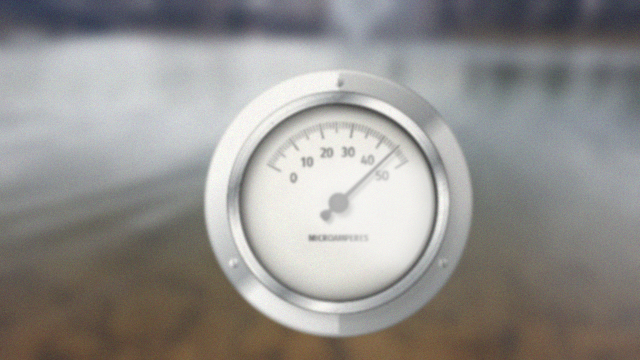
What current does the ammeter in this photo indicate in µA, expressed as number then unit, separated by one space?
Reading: 45 µA
